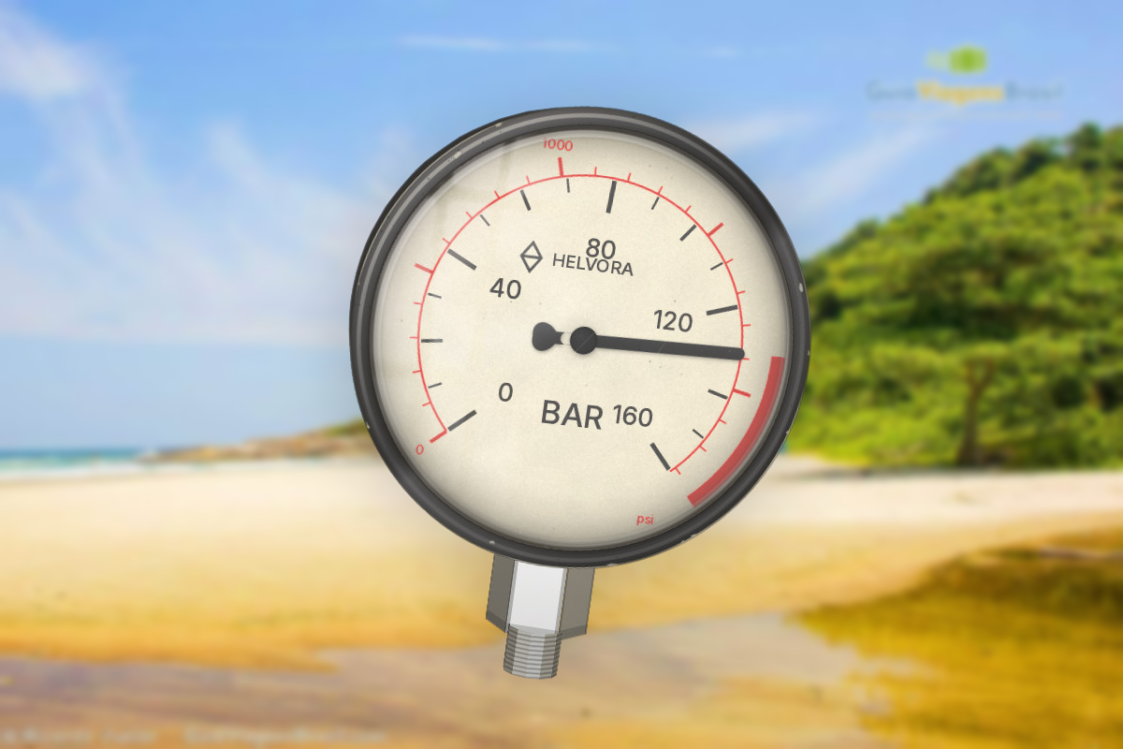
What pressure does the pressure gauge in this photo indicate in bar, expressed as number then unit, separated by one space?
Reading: 130 bar
